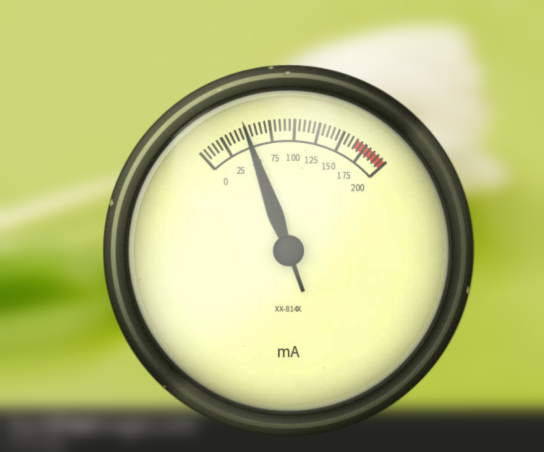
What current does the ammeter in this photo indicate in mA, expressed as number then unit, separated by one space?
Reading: 50 mA
